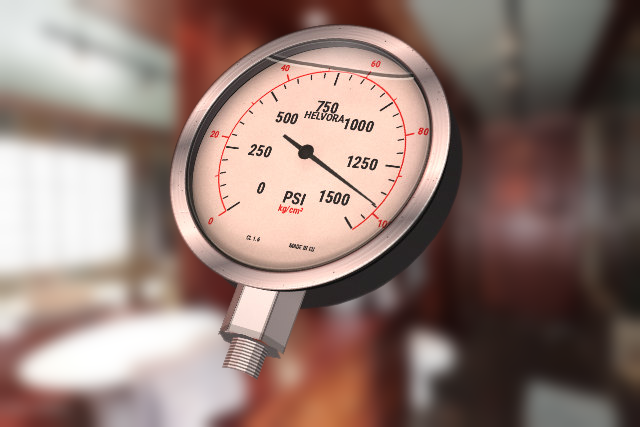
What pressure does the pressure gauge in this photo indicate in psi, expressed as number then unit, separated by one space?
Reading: 1400 psi
